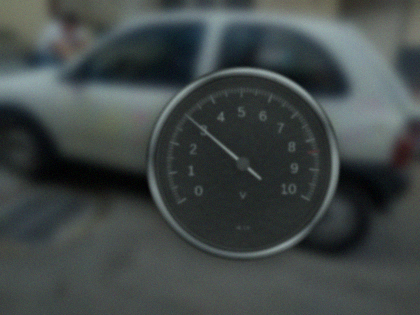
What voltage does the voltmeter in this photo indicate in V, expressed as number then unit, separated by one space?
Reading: 3 V
